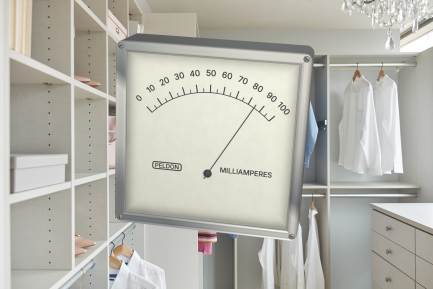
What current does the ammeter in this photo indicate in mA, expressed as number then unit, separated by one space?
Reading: 85 mA
